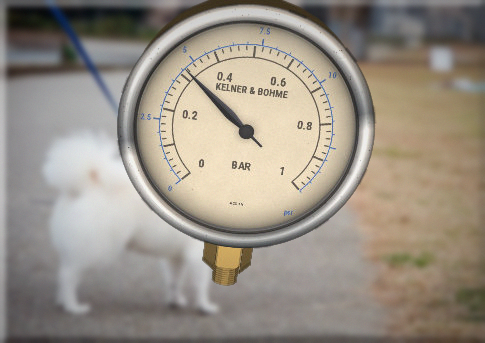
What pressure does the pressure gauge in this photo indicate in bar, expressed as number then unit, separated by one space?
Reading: 0.32 bar
